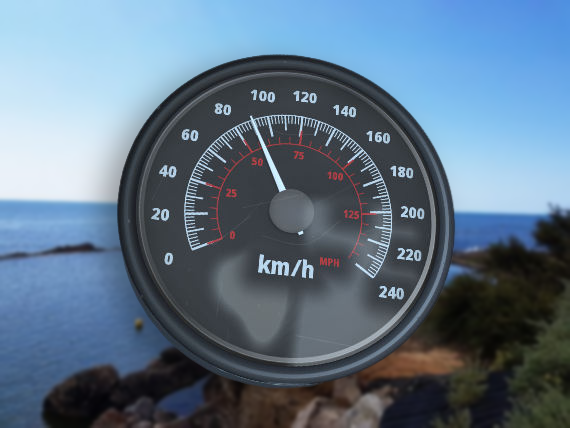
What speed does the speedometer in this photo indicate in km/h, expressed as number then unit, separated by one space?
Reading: 90 km/h
